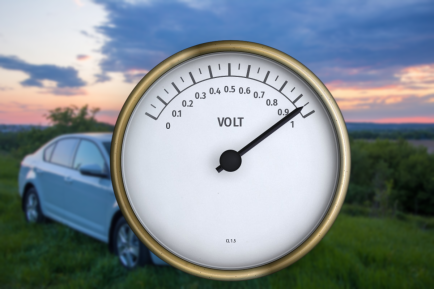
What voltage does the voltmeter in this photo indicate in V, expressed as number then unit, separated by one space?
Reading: 0.95 V
